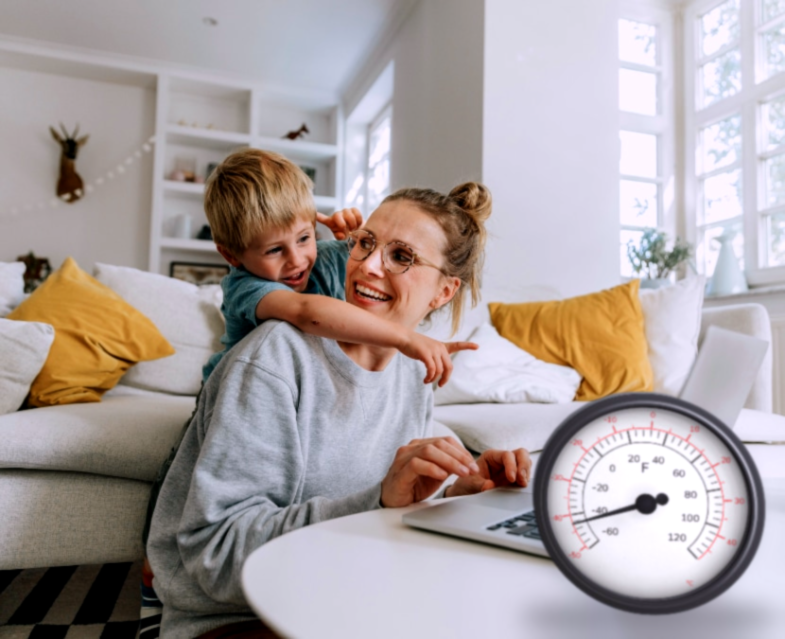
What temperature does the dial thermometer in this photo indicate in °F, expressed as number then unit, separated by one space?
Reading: -44 °F
